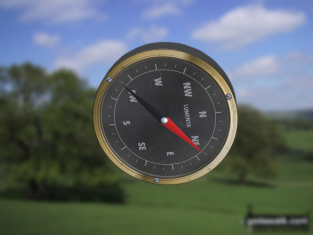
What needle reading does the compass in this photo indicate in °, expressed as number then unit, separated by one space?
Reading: 50 °
